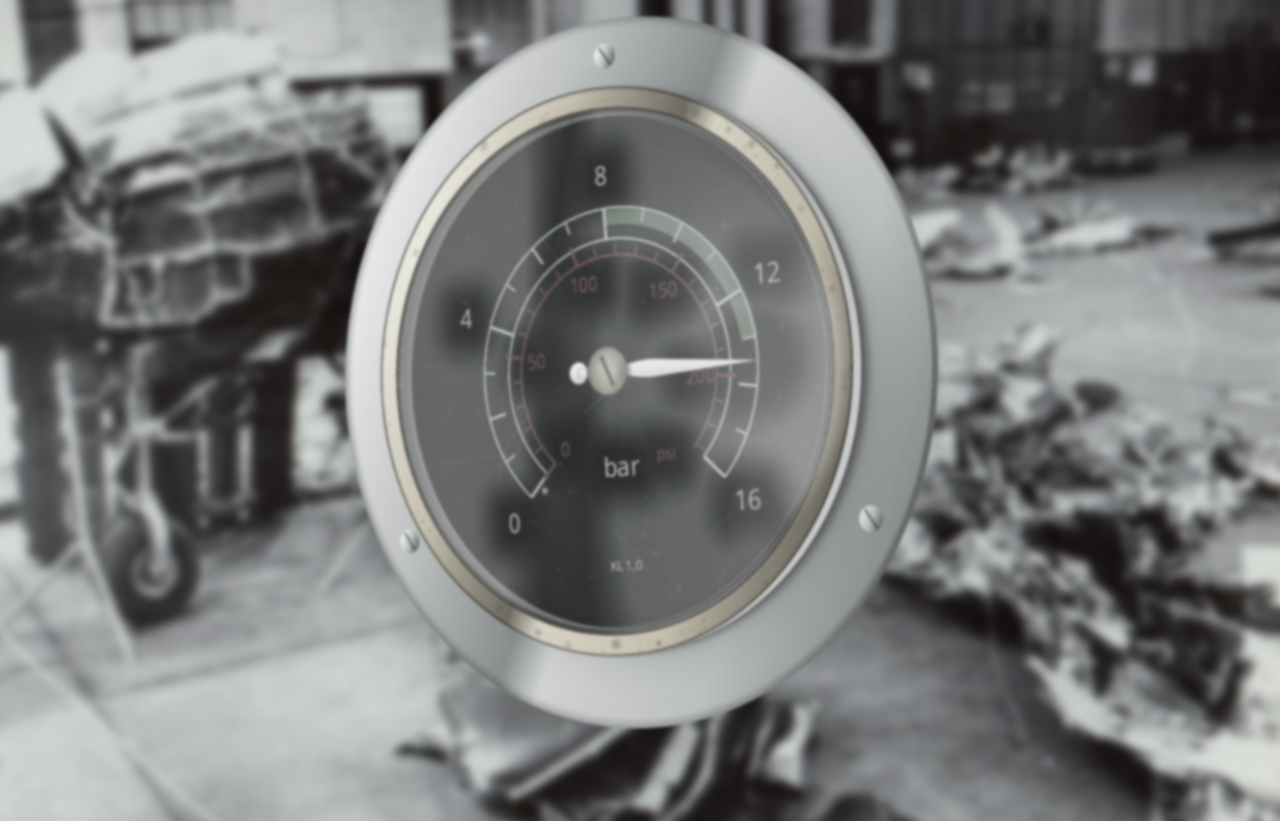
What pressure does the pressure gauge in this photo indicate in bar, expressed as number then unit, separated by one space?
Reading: 13.5 bar
